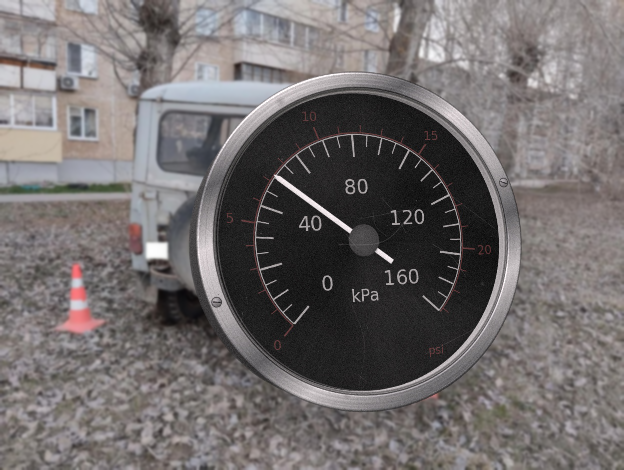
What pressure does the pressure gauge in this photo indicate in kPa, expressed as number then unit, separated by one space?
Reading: 50 kPa
